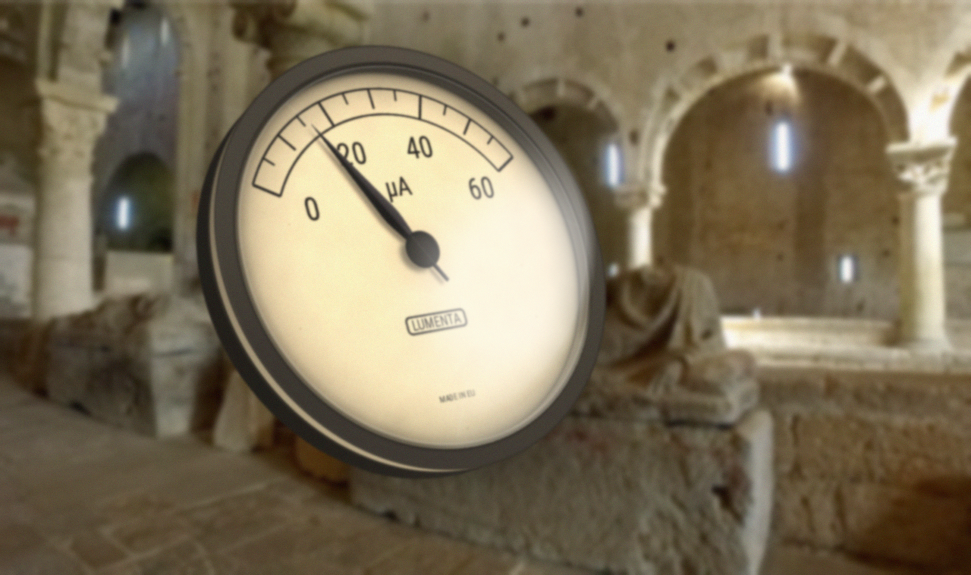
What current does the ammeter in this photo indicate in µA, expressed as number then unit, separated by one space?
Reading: 15 µA
